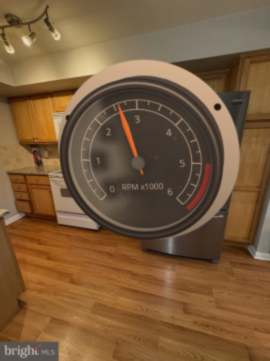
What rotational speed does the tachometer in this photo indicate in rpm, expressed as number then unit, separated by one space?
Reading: 2625 rpm
